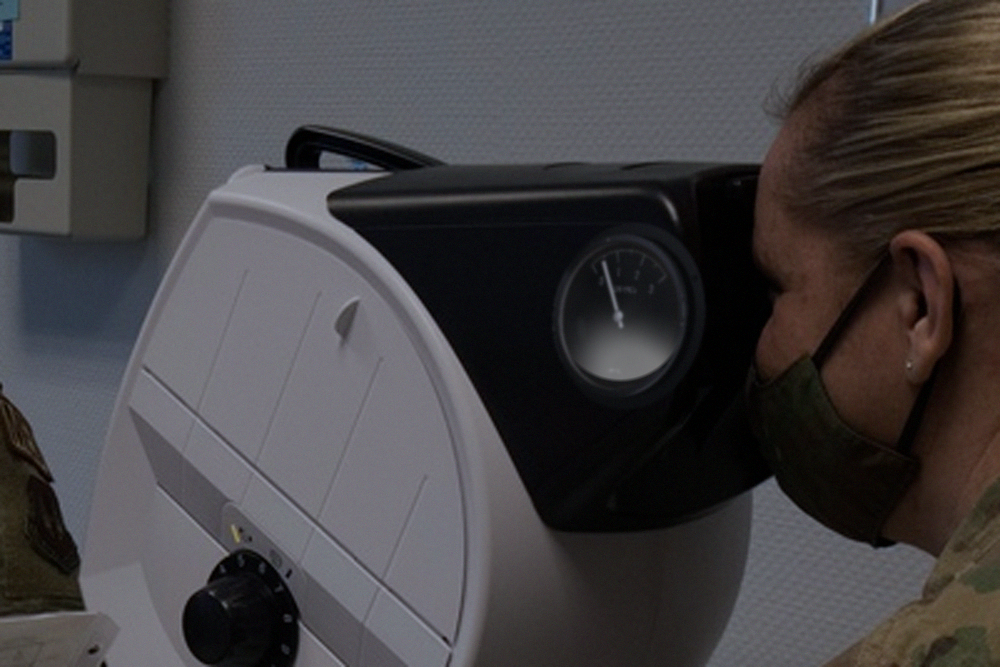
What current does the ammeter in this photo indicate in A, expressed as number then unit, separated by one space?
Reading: 0.5 A
